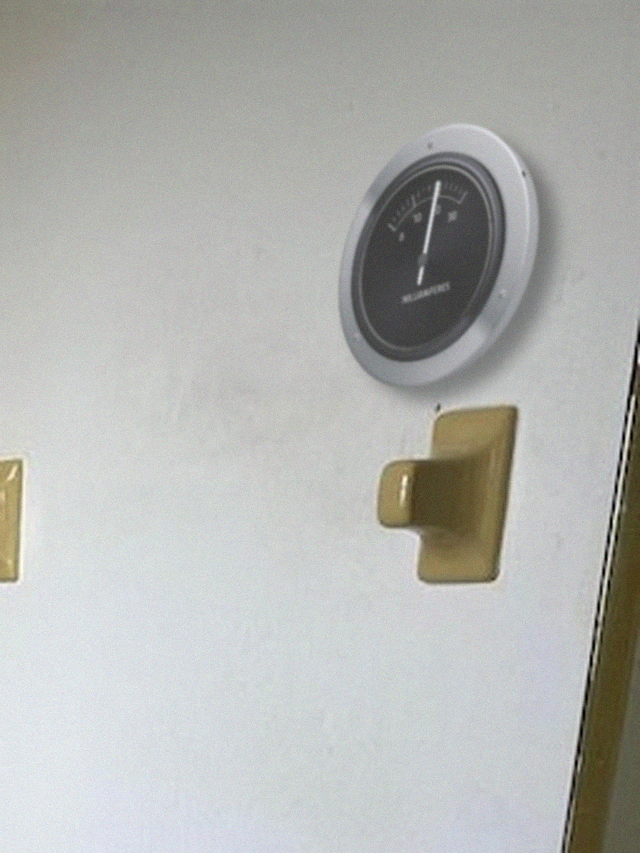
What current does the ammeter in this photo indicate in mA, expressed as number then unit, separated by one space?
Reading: 20 mA
